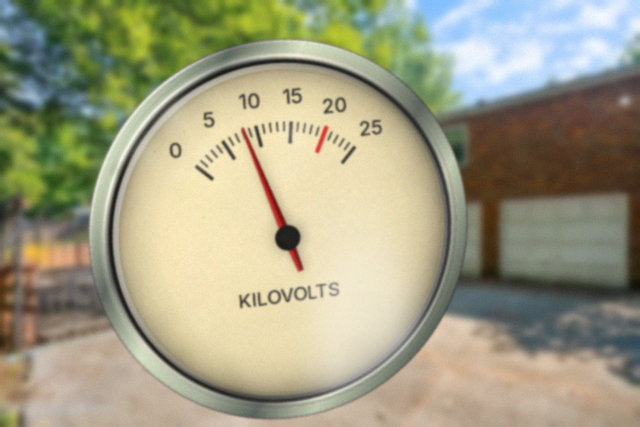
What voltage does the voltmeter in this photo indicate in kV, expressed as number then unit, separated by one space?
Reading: 8 kV
